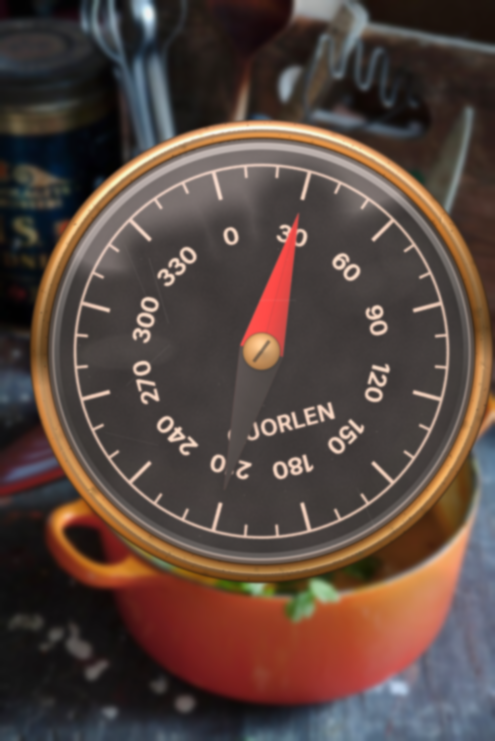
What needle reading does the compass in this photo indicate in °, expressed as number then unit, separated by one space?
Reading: 30 °
